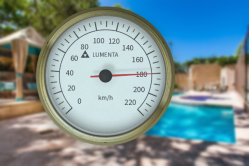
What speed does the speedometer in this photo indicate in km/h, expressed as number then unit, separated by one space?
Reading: 180 km/h
